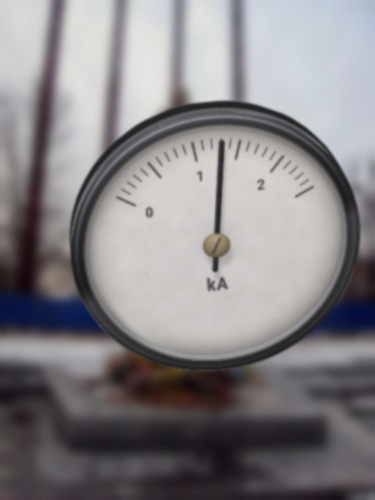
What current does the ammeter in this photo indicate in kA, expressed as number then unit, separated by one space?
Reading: 1.3 kA
